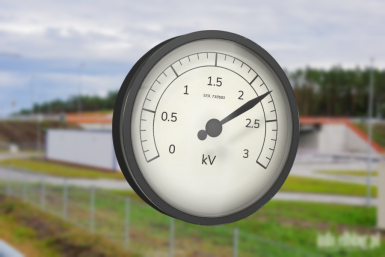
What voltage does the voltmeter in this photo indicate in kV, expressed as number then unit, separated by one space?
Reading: 2.2 kV
